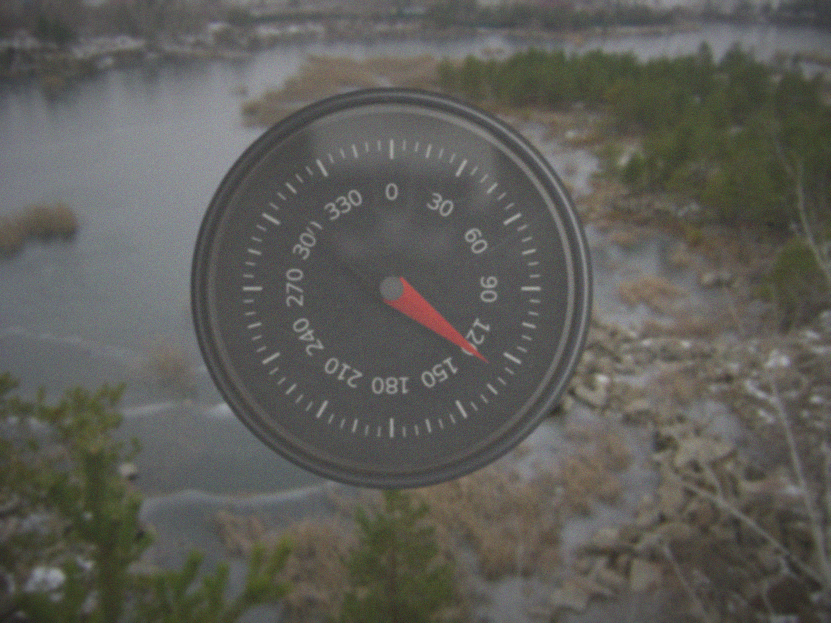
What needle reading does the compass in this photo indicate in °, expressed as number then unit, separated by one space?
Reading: 127.5 °
